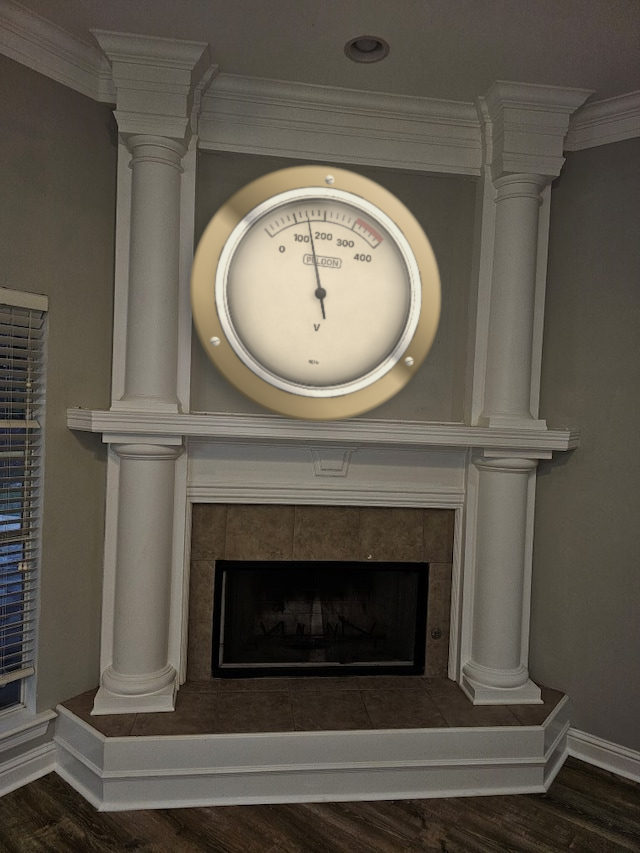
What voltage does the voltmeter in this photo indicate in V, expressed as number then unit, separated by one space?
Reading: 140 V
